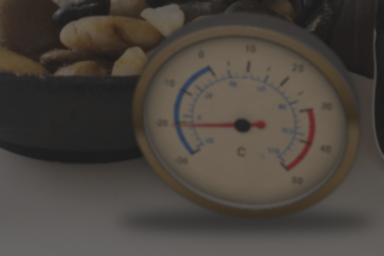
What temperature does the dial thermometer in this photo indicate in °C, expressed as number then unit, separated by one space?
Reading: -20 °C
